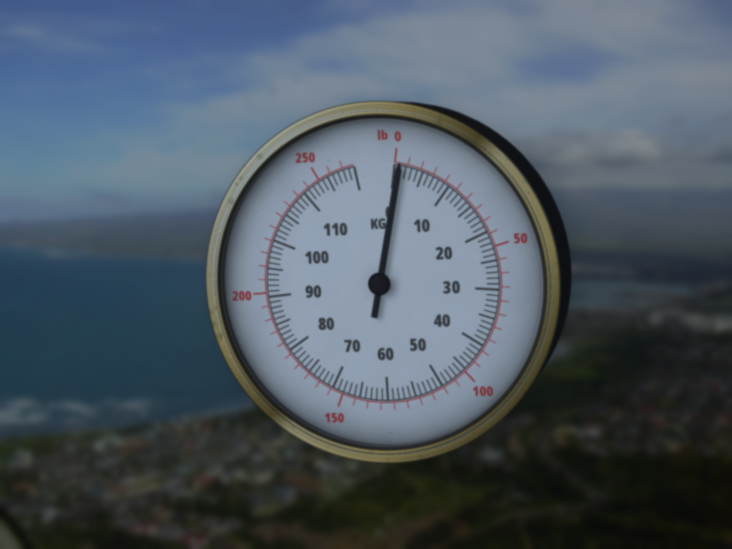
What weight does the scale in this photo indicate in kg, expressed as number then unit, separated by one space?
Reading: 1 kg
